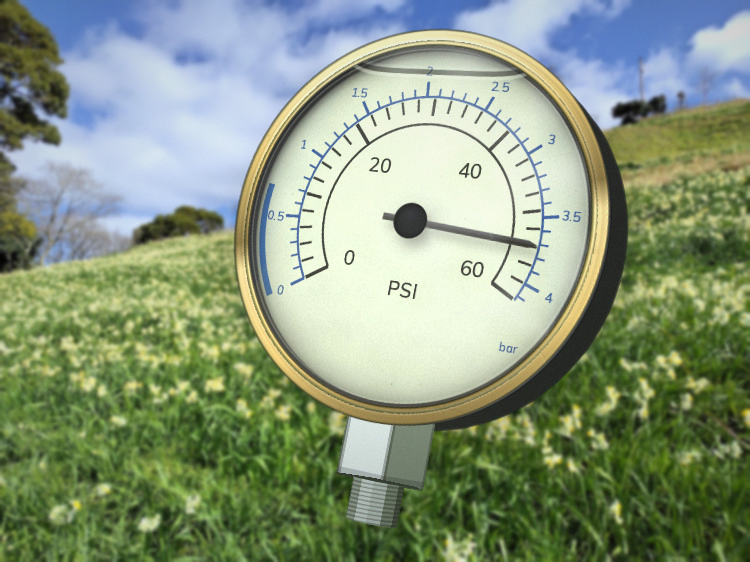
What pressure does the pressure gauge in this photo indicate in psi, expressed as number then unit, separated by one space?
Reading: 54 psi
